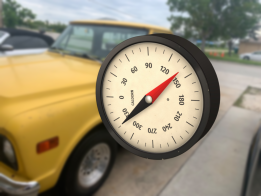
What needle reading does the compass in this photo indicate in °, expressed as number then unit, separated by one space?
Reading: 140 °
